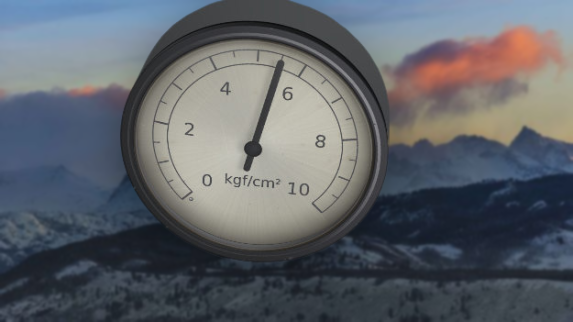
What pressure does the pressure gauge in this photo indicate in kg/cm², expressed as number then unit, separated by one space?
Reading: 5.5 kg/cm²
